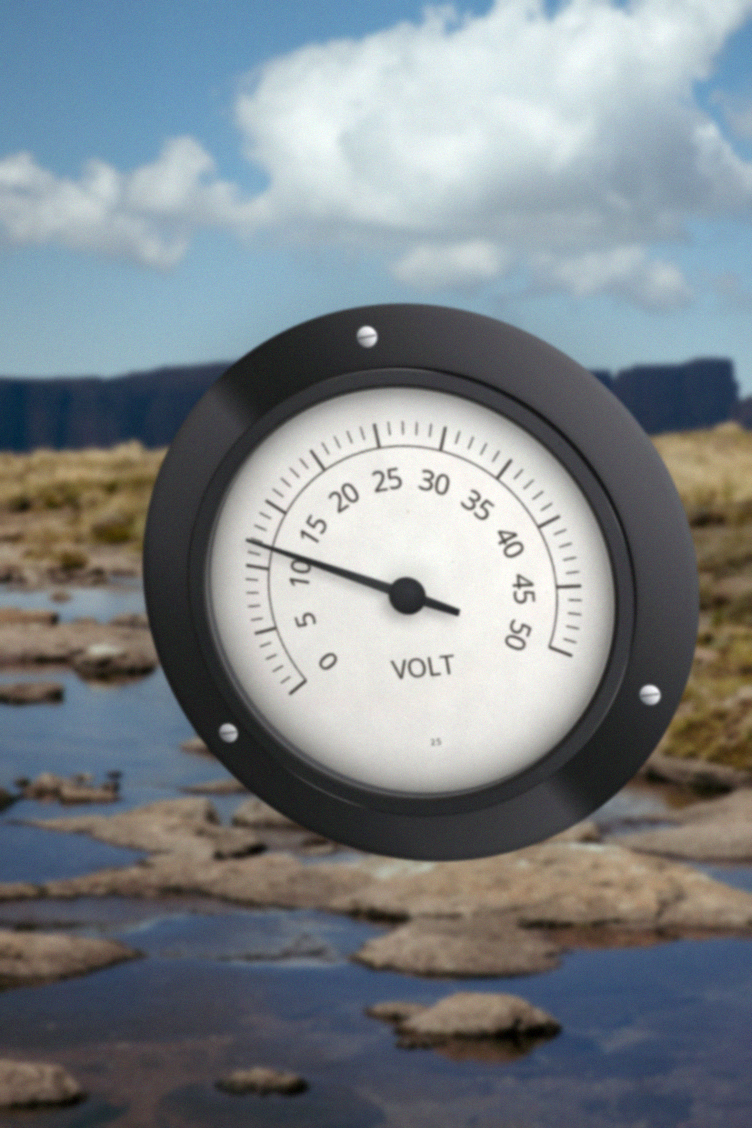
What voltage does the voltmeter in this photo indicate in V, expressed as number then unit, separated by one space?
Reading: 12 V
